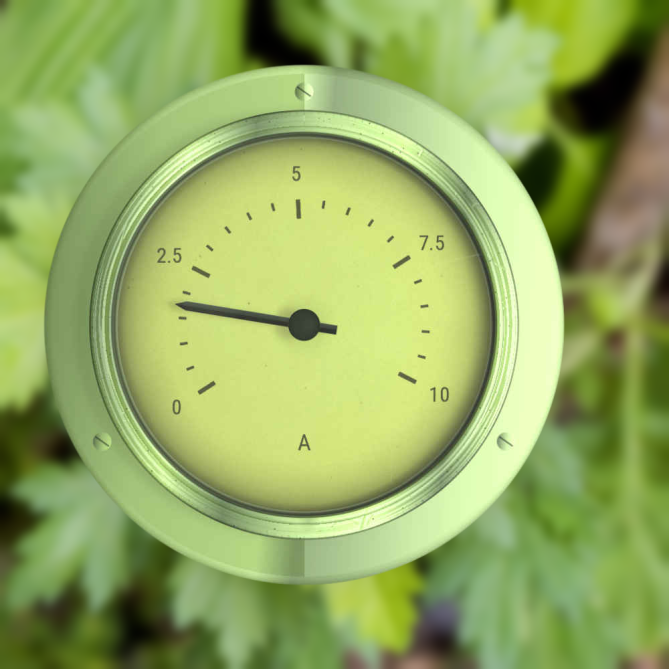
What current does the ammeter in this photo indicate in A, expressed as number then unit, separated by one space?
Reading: 1.75 A
